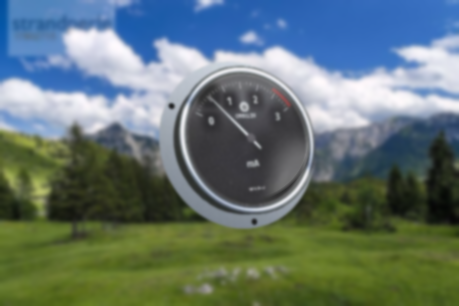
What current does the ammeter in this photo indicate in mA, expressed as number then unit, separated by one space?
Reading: 0.5 mA
